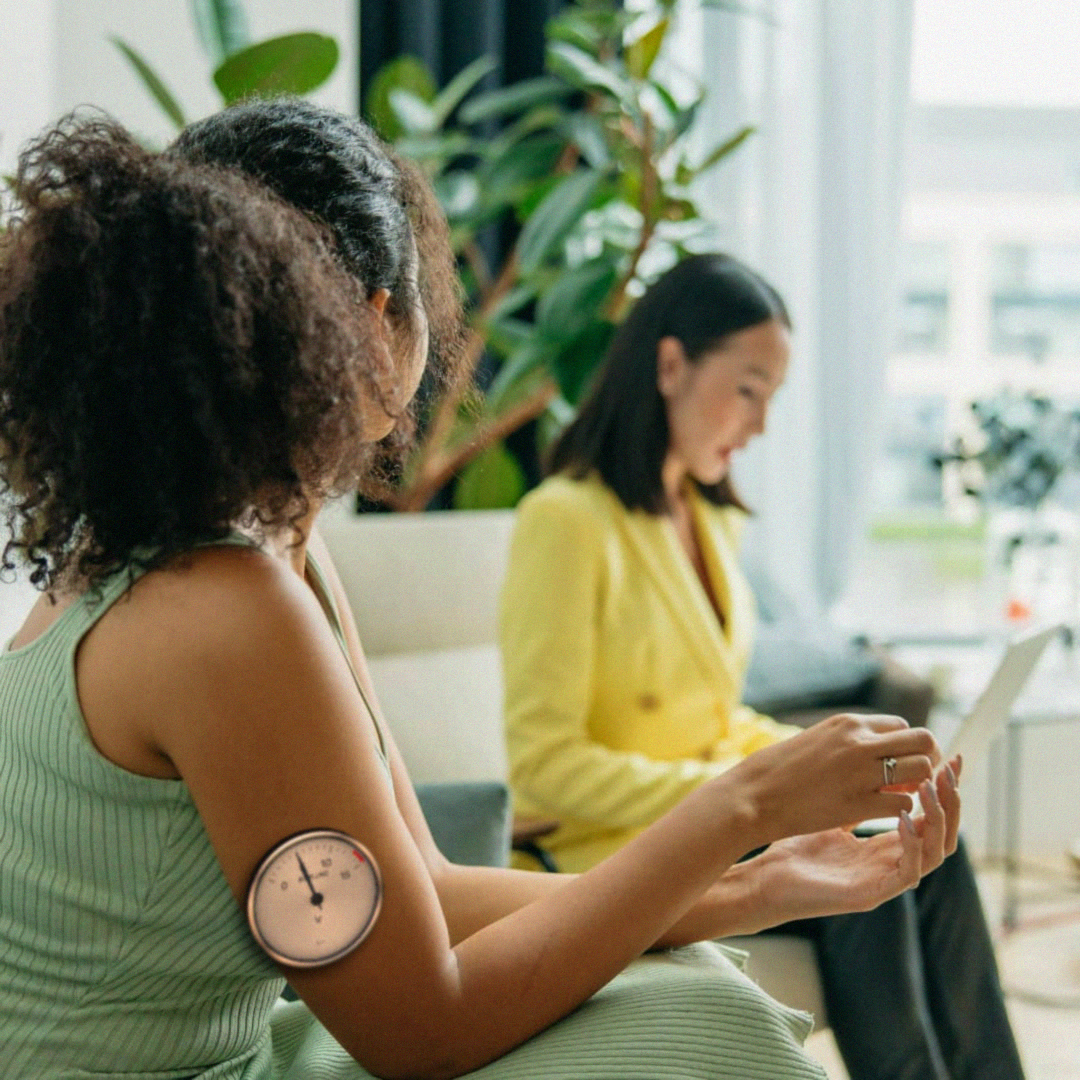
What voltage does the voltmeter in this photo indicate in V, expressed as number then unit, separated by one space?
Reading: 5 V
